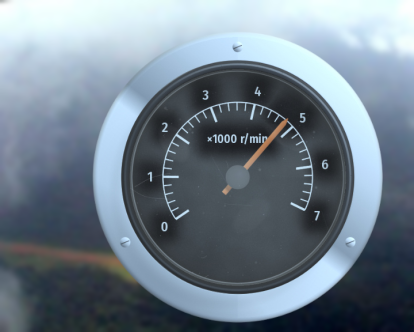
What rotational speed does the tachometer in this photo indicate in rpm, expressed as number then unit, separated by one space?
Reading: 4800 rpm
